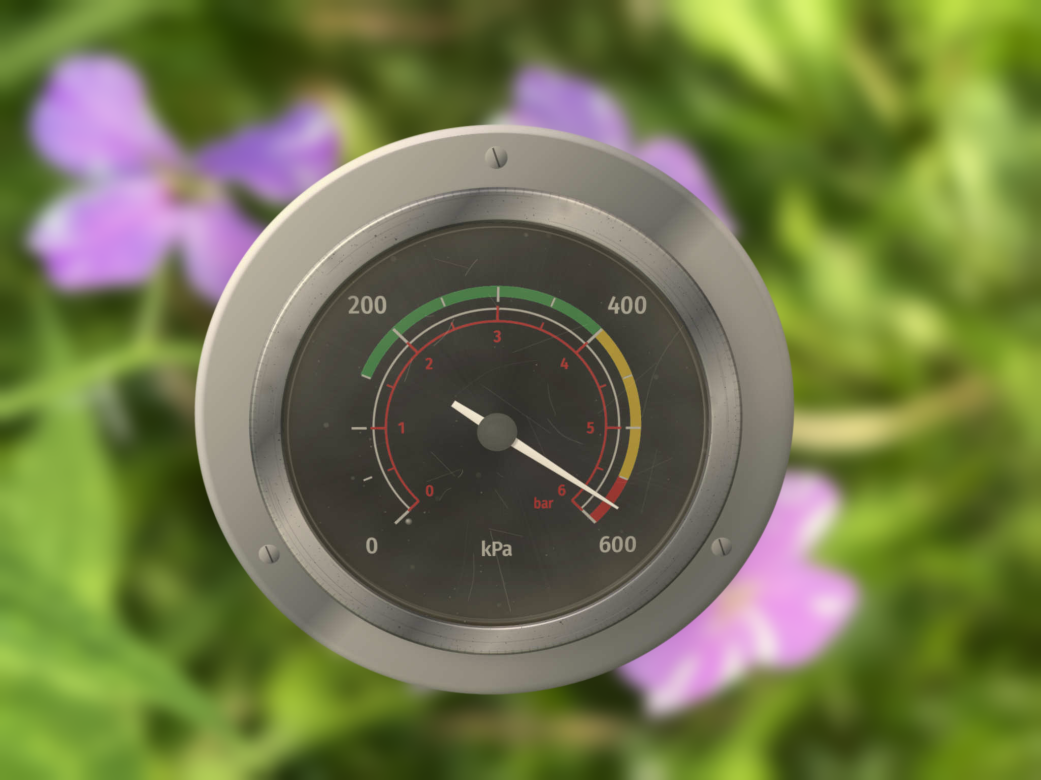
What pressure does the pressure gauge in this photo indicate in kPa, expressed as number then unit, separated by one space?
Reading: 575 kPa
